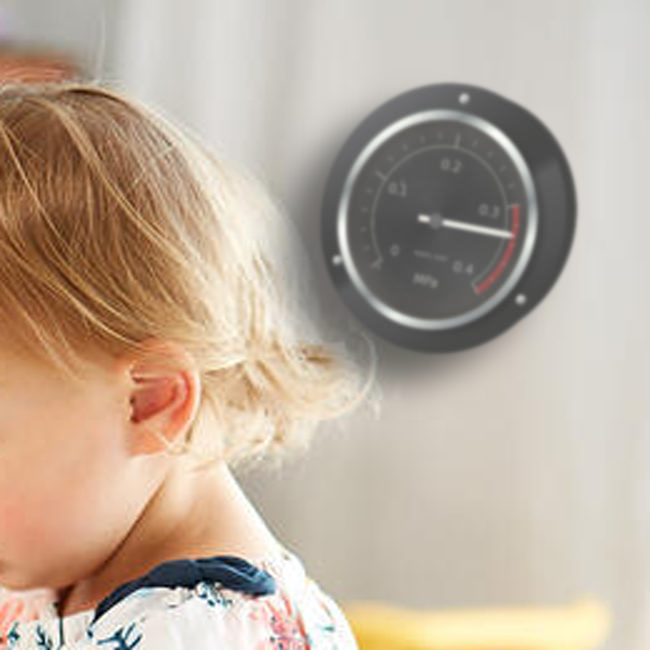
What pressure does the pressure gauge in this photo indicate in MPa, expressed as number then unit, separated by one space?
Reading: 0.33 MPa
